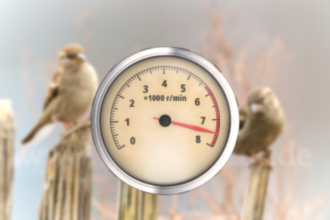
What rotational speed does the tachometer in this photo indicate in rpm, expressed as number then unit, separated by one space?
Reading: 7500 rpm
